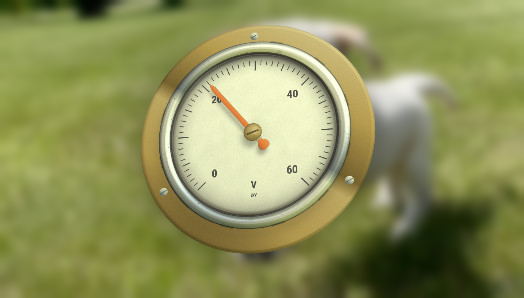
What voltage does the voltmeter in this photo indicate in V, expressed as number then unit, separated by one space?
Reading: 21 V
